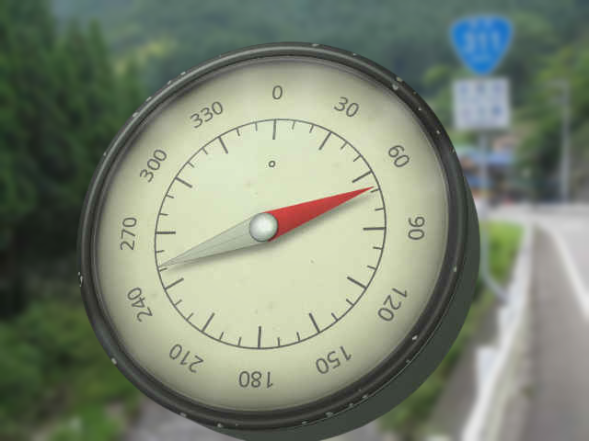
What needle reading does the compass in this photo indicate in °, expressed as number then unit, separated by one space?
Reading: 70 °
